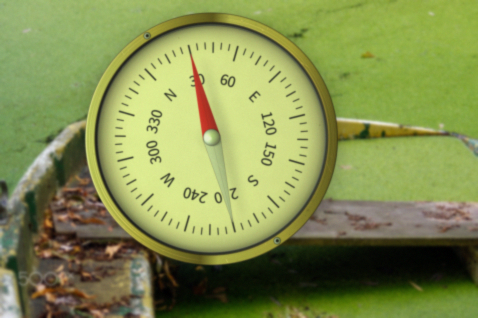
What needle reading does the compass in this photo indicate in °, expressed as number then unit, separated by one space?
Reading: 30 °
